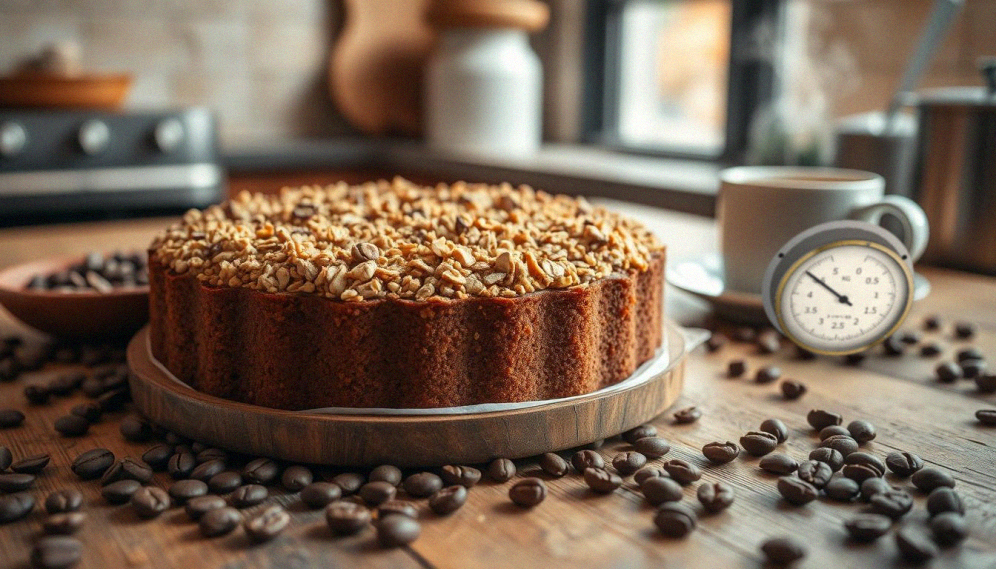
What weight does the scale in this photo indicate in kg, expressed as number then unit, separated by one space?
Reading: 4.5 kg
